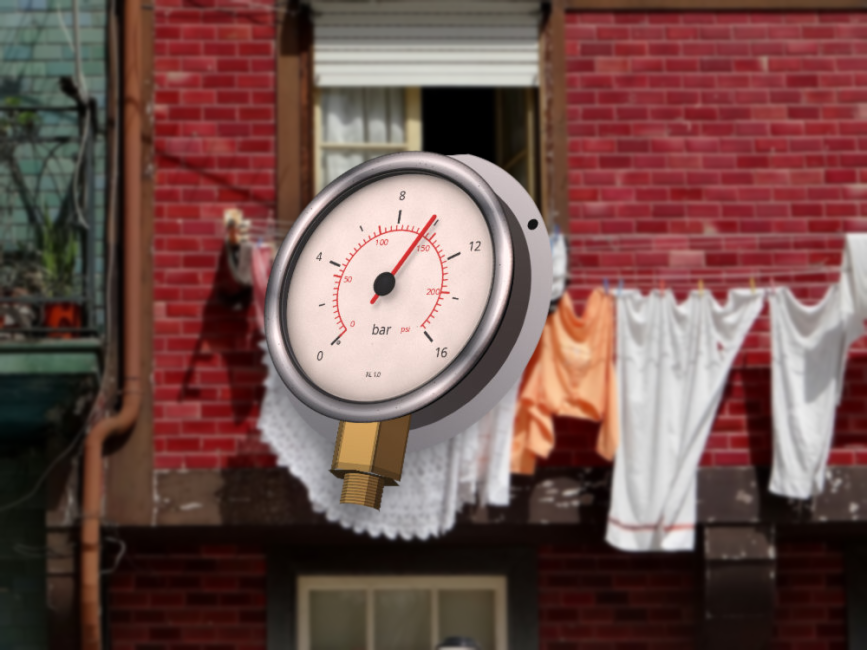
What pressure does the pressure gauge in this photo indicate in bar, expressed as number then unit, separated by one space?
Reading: 10 bar
